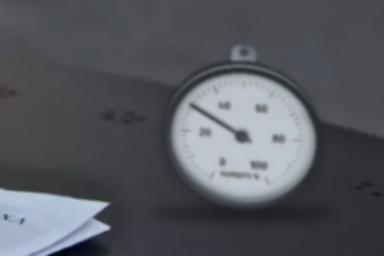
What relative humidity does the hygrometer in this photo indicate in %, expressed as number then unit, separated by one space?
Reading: 30 %
